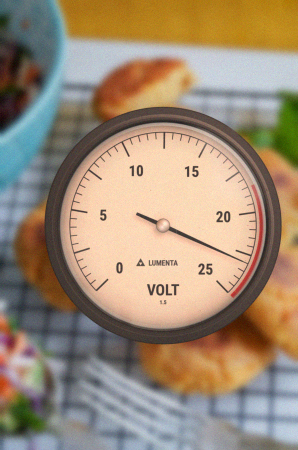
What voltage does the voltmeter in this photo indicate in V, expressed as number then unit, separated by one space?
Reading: 23 V
